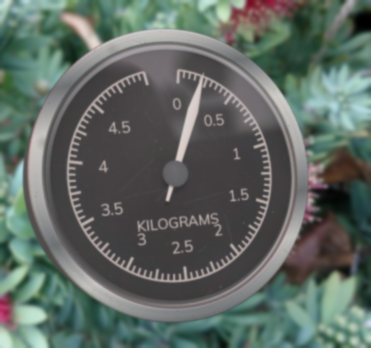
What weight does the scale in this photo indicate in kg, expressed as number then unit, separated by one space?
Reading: 0.2 kg
